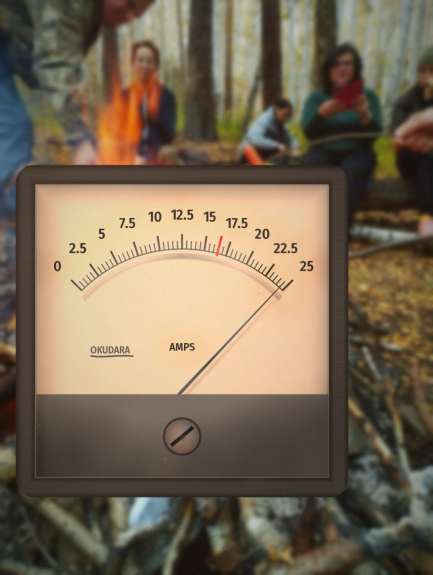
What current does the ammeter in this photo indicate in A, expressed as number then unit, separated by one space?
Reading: 24.5 A
